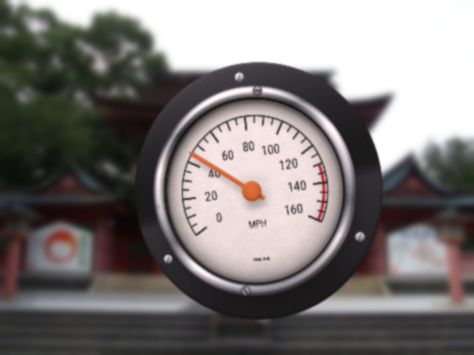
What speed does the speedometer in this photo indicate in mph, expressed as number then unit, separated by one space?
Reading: 45 mph
